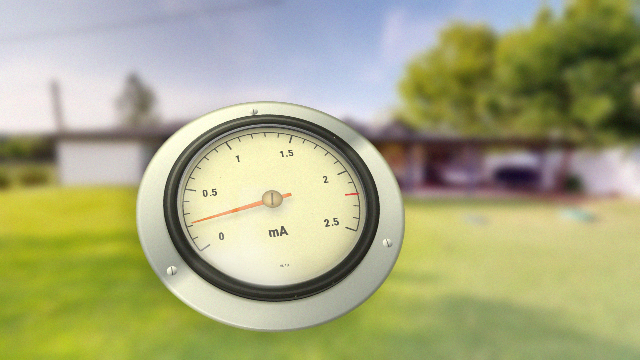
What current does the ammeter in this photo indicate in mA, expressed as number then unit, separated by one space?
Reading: 0.2 mA
